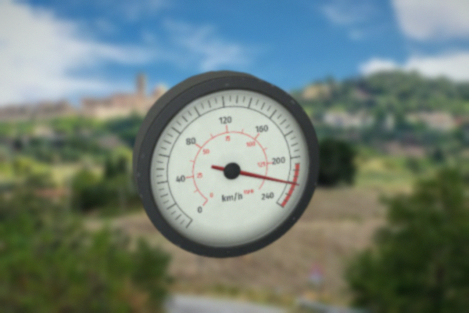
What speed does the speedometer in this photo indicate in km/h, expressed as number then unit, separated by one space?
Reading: 220 km/h
